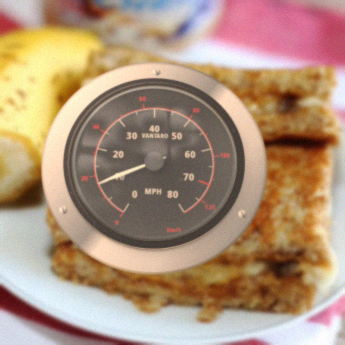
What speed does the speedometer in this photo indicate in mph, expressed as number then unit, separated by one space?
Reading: 10 mph
